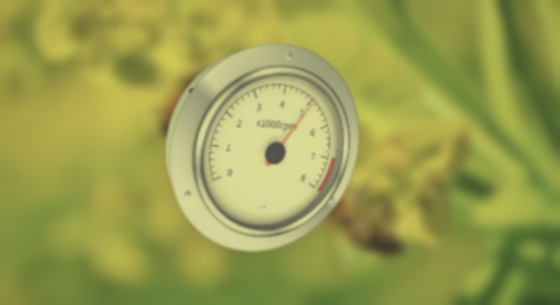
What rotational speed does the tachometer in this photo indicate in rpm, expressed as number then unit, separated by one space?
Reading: 5000 rpm
